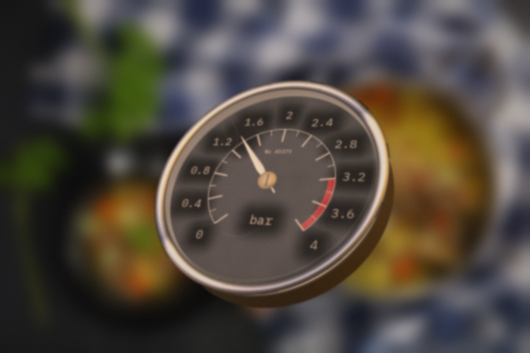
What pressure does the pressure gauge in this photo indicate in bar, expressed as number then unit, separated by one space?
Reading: 1.4 bar
